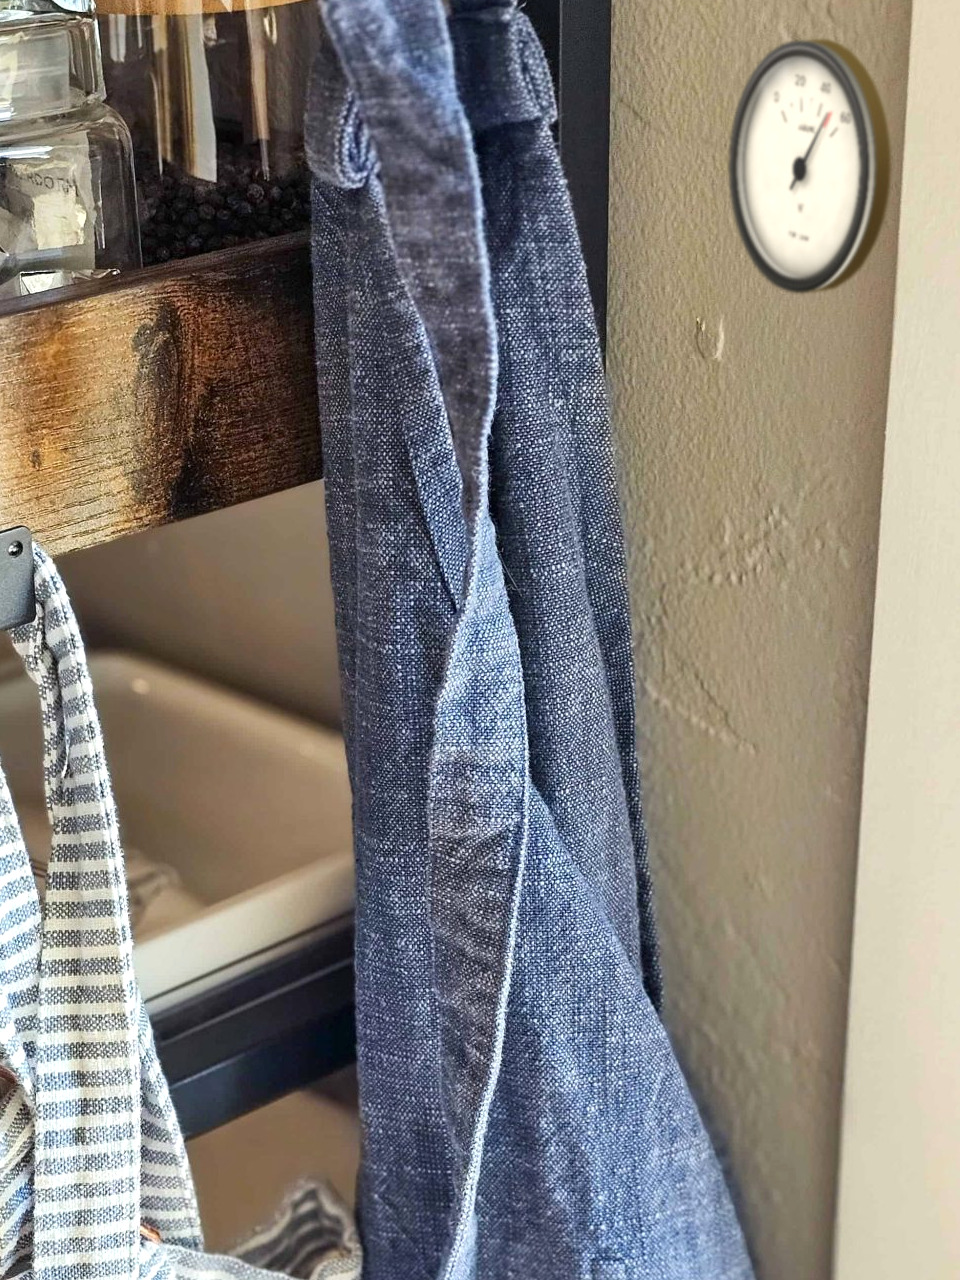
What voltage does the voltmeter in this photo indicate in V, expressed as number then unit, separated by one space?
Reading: 50 V
